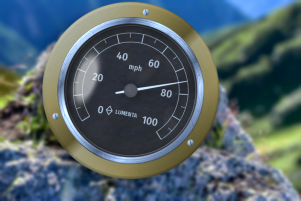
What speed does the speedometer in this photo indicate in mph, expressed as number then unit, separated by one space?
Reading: 75 mph
